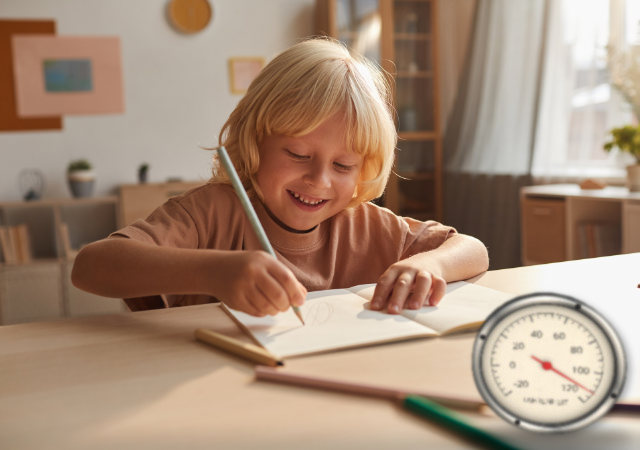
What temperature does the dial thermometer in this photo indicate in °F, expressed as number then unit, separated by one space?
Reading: 112 °F
